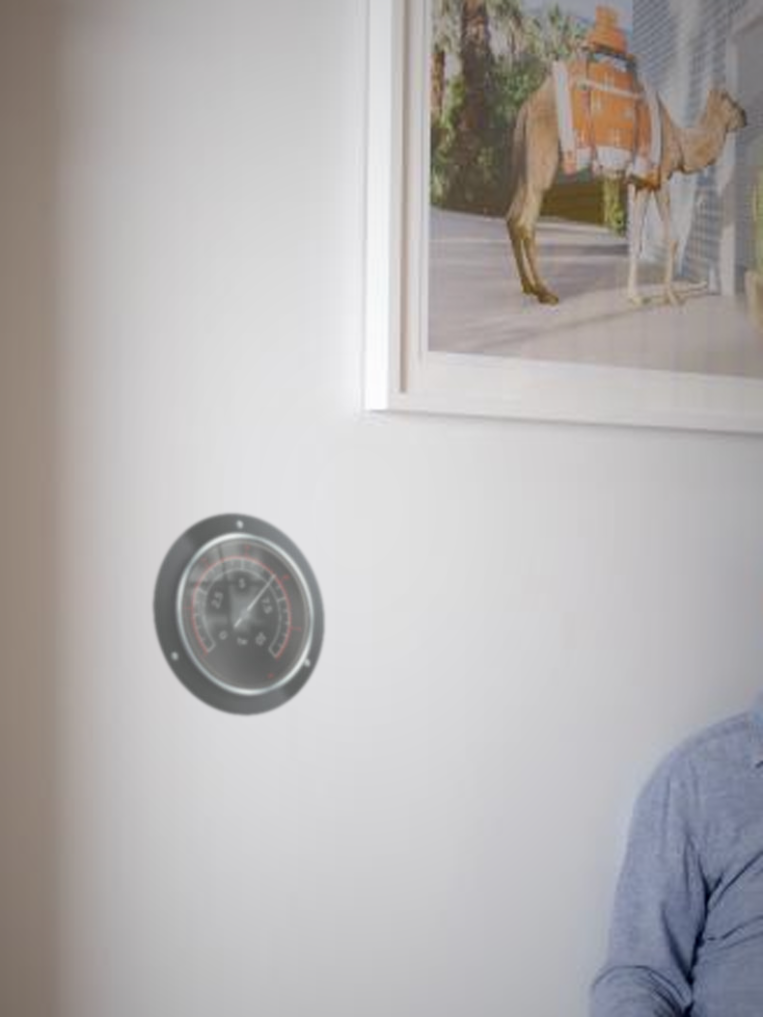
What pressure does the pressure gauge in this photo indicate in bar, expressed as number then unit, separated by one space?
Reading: 6.5 bar
